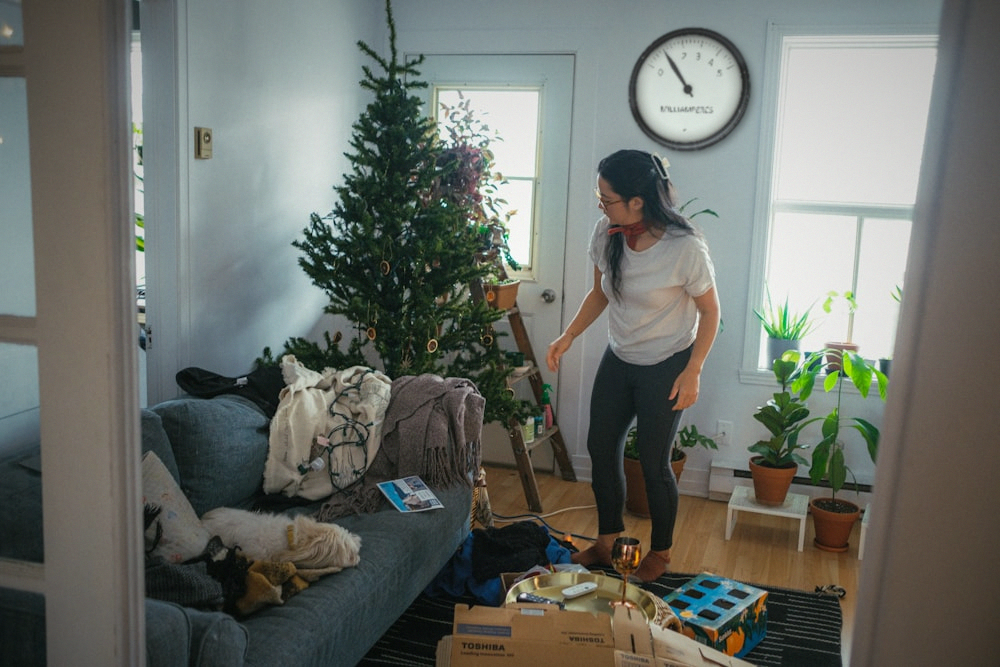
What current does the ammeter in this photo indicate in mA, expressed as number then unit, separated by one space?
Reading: 1 mA
